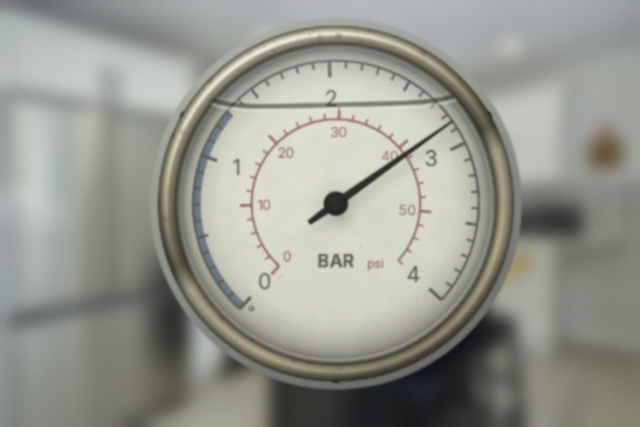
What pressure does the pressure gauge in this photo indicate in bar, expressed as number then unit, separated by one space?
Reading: 2.85 bar
